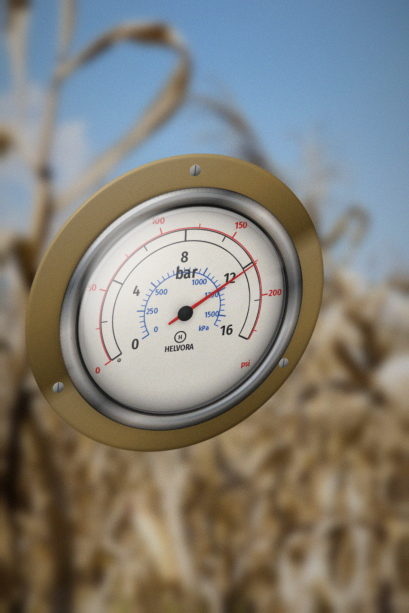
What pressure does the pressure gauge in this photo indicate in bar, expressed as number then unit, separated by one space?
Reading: 12 bar
